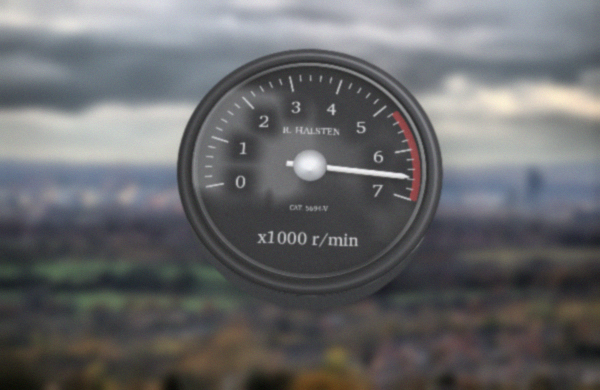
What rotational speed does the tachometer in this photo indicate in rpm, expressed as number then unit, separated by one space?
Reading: 6600 rpm
